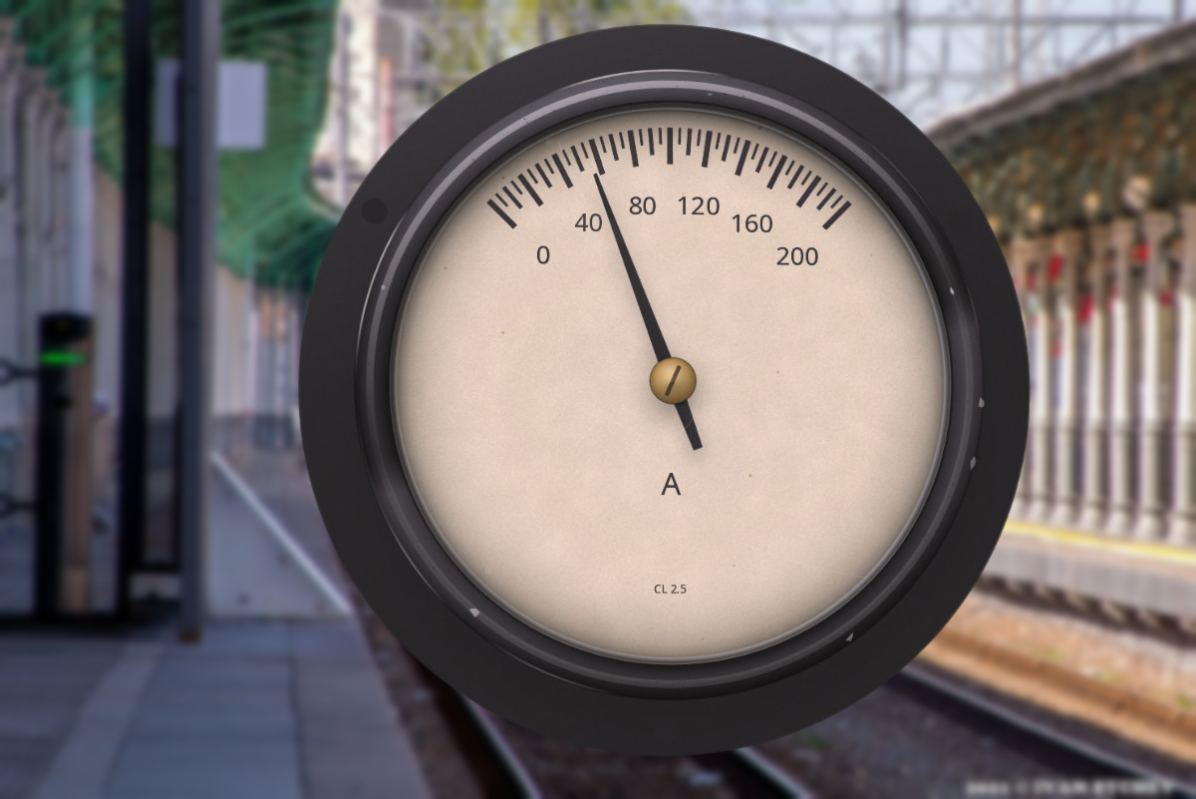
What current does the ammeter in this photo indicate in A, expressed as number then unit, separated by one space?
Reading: 55 A
